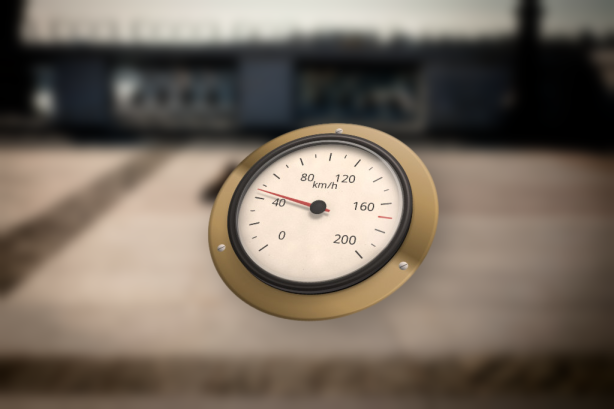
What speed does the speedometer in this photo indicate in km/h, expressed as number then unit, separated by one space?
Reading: 45 km/h
